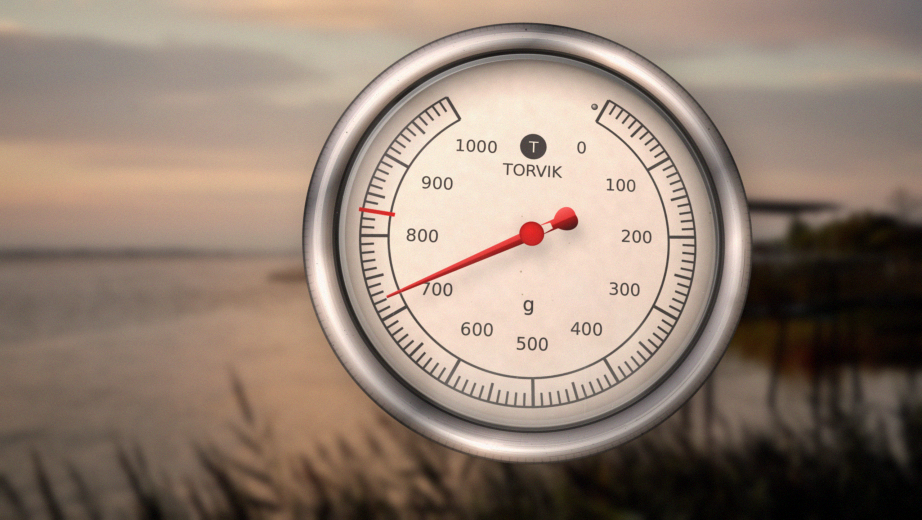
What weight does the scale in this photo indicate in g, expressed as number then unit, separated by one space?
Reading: 720 g
